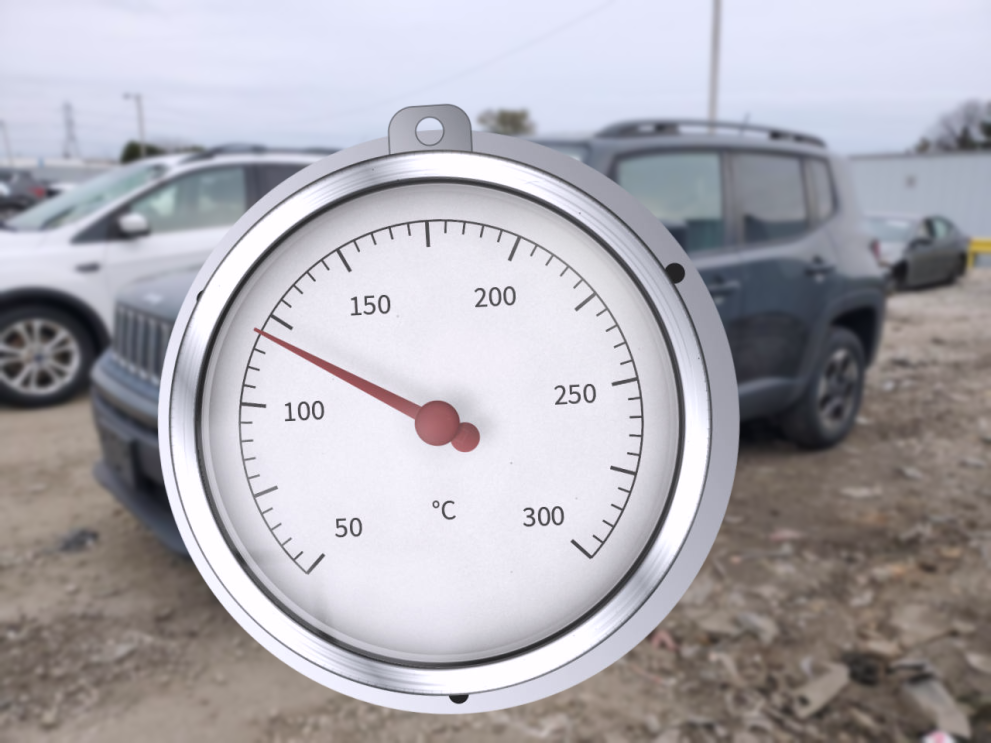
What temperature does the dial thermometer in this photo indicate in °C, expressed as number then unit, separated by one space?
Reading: 120 °C
